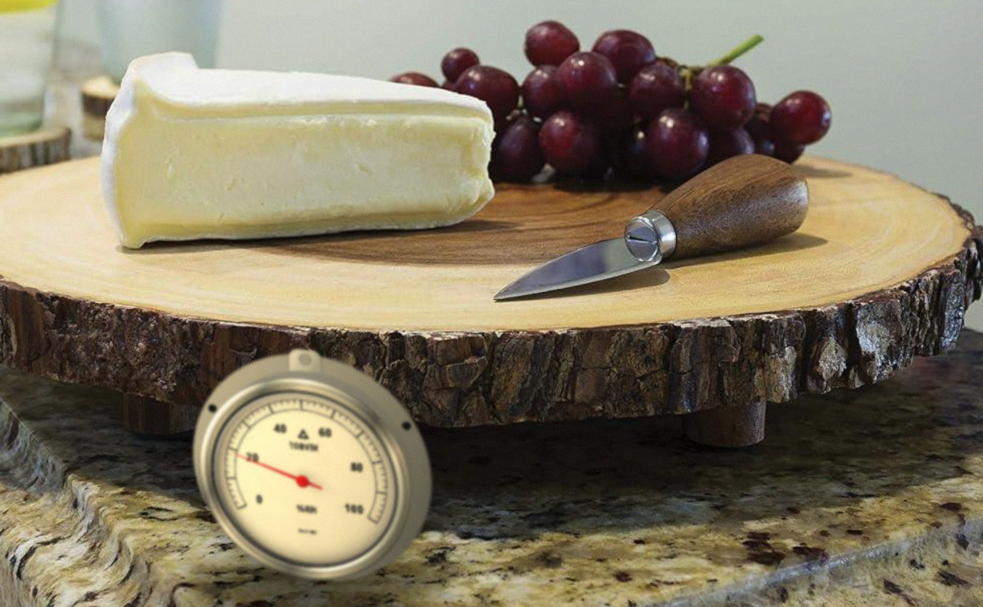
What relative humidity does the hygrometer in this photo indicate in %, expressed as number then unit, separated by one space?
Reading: 20 %
